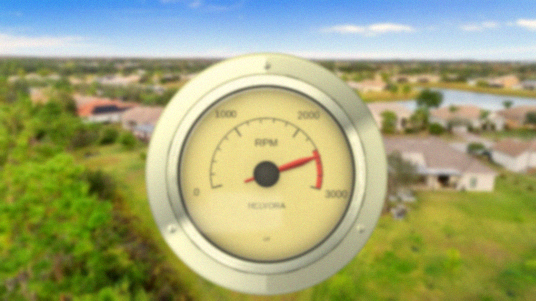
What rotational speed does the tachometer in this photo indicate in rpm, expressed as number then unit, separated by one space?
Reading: 2500 rpm
